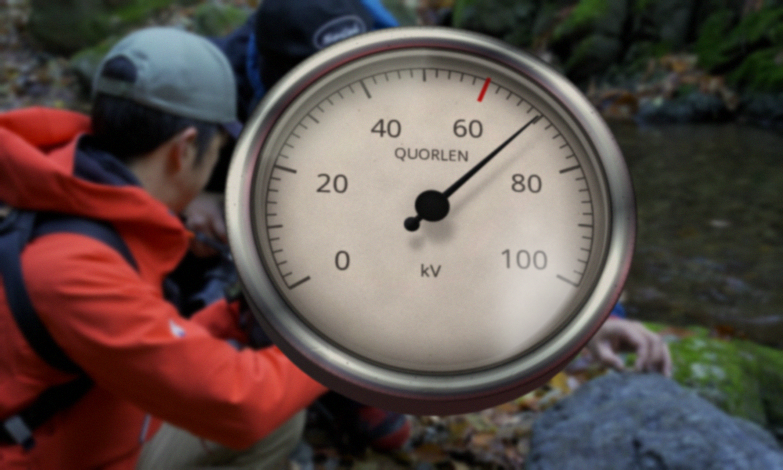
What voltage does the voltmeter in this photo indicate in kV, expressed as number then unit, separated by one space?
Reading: 70 kV
